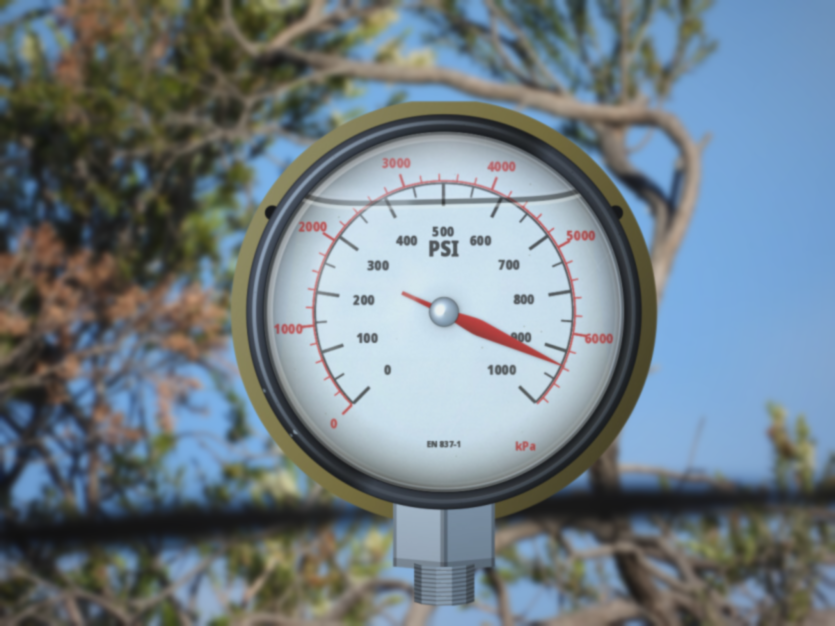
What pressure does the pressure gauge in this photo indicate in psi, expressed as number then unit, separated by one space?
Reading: 925 psi
